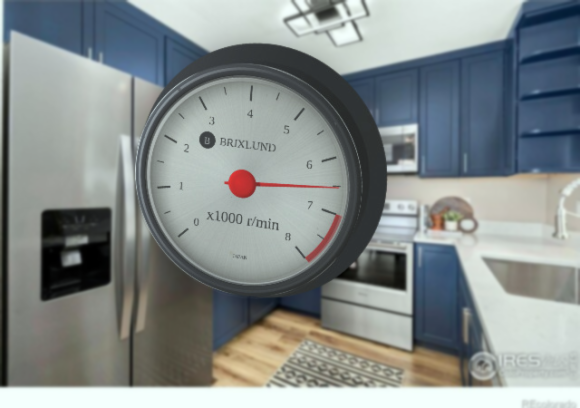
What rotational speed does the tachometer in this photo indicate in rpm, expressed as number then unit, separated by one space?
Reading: 6500 rpm
